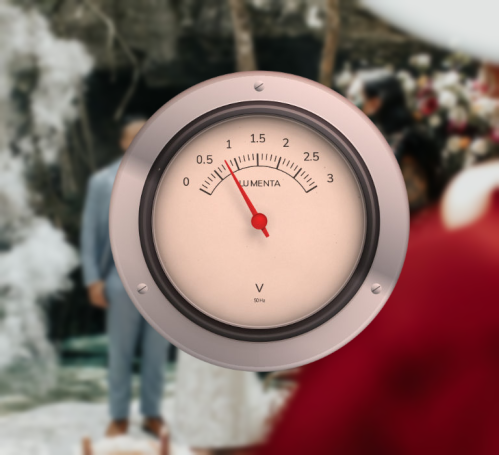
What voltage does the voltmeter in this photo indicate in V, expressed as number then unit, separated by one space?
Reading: 0.8 V
